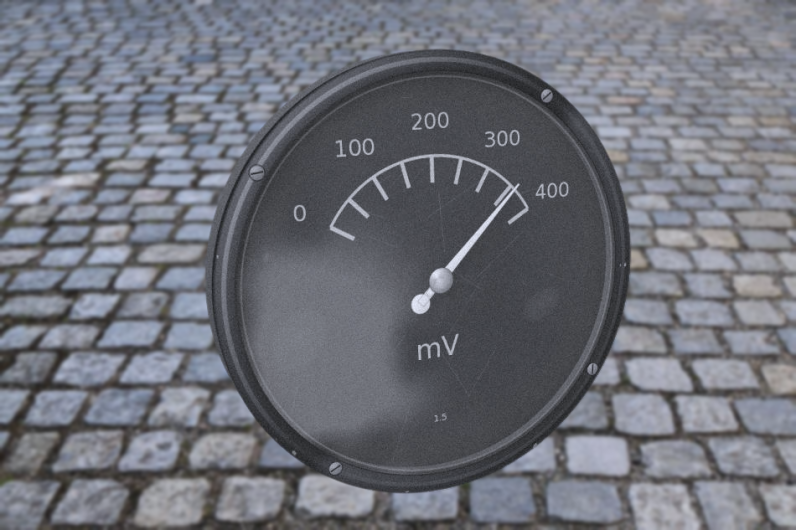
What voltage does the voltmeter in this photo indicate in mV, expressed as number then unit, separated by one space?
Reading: 350 mV
